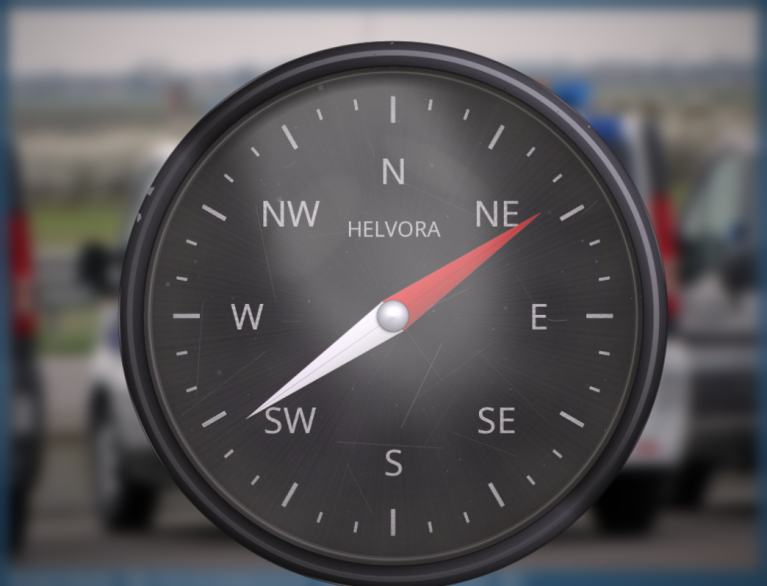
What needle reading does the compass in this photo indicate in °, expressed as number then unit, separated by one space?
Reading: 55 °
